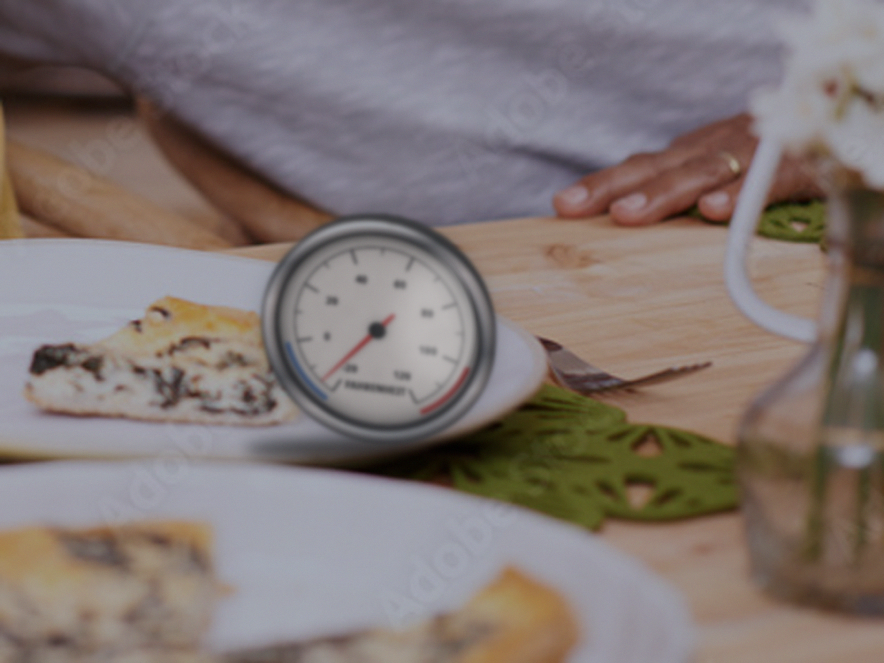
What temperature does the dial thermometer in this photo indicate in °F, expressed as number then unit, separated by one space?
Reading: -15 °F
